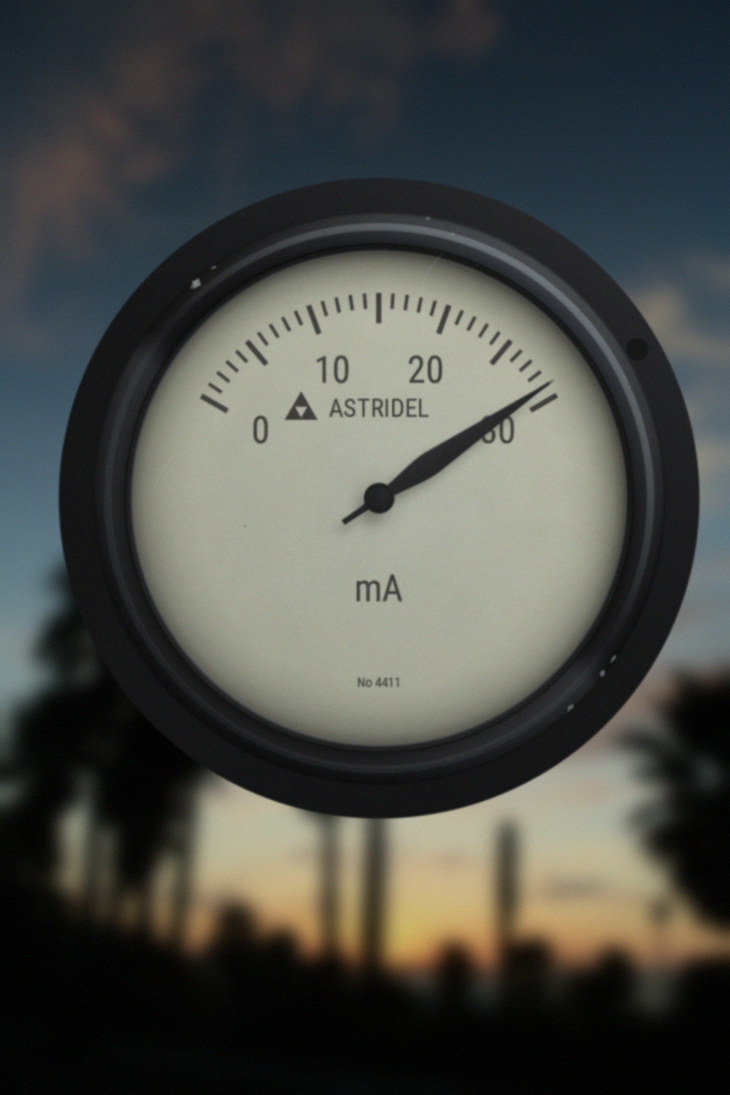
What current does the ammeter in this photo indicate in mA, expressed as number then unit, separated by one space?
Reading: 29 mA
